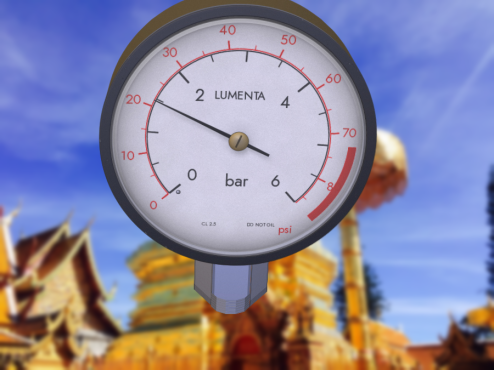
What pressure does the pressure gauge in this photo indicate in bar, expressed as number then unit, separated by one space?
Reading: 1.5 bar
